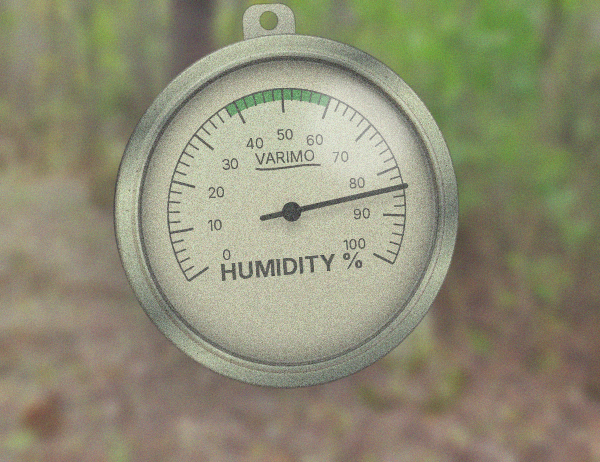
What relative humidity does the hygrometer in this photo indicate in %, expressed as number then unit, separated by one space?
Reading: 84 %
